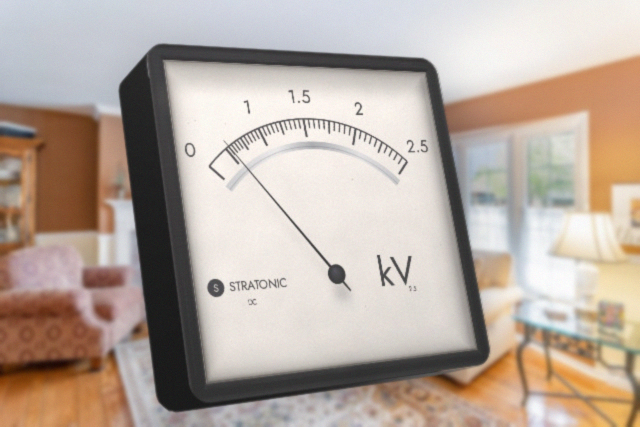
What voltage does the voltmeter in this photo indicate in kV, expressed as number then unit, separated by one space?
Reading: 0.5 kV
